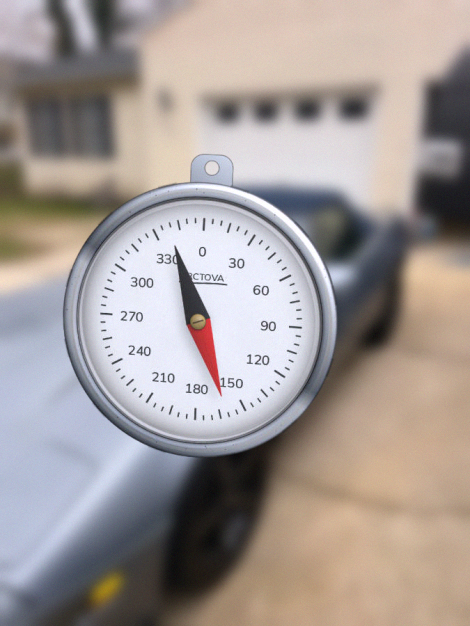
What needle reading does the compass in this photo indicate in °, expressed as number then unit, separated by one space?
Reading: 160 °
